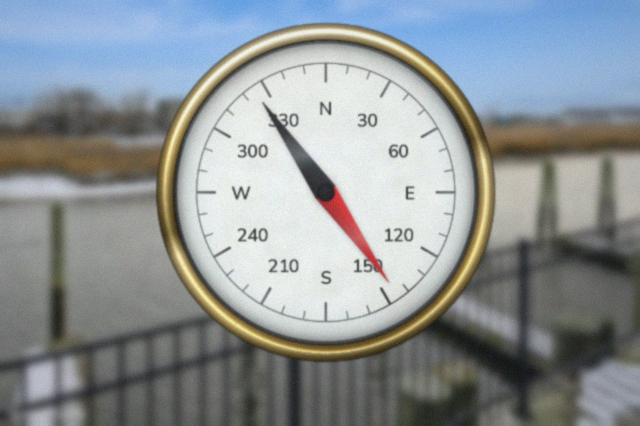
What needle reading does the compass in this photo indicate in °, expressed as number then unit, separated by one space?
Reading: 145 °
